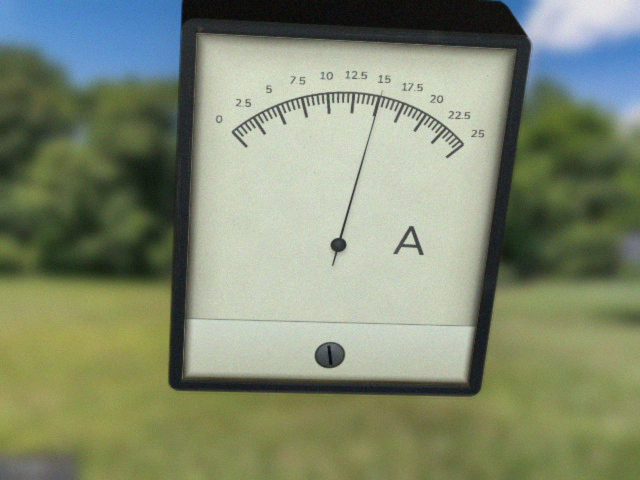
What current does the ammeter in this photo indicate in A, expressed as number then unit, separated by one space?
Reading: 15 A
